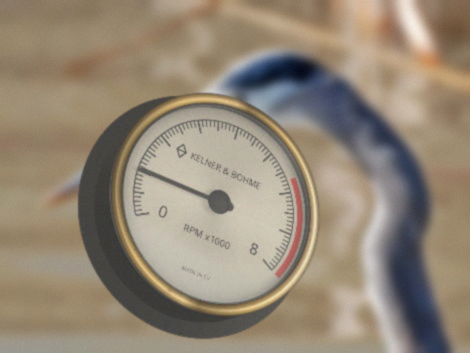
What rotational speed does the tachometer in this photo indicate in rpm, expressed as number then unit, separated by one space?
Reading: 1000 rpm
